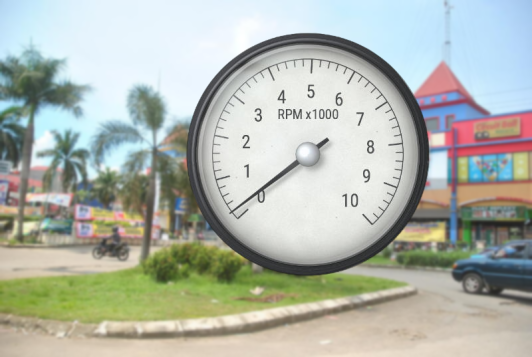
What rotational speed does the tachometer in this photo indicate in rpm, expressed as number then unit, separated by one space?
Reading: 200 rpm
